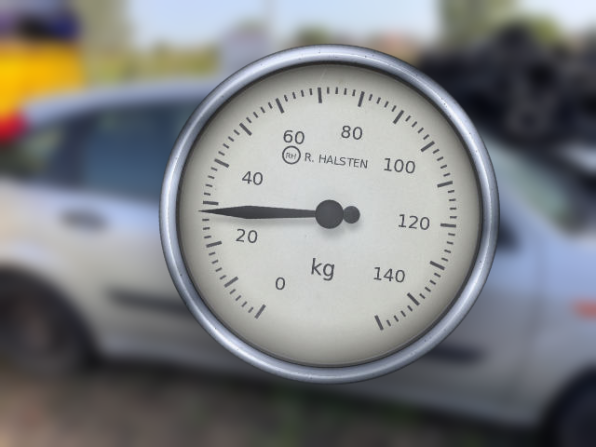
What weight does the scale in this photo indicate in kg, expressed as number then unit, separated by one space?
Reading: 28 kg
